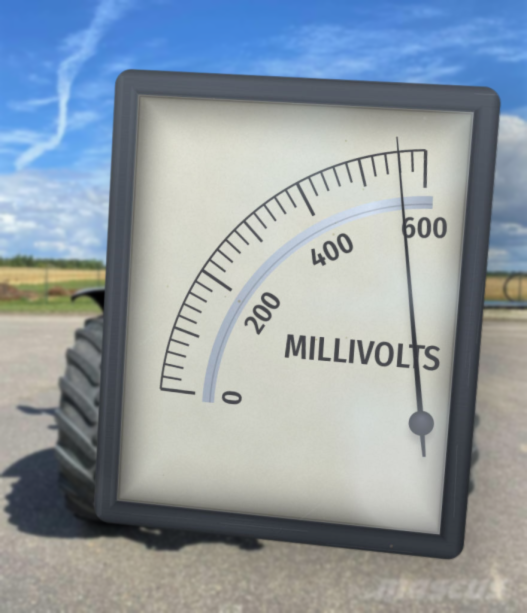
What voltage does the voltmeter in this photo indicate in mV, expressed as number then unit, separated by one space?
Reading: 560 mV
